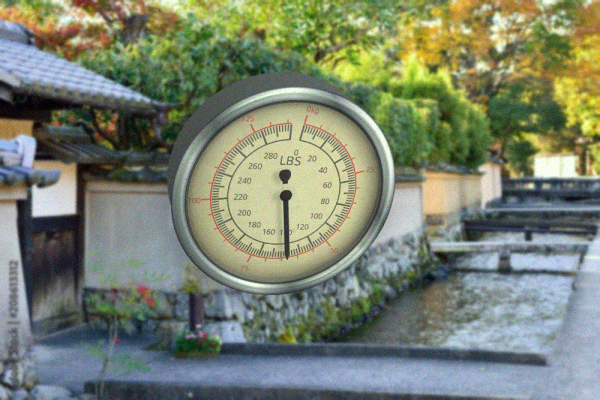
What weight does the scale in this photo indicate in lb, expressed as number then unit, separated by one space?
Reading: 140 lb
